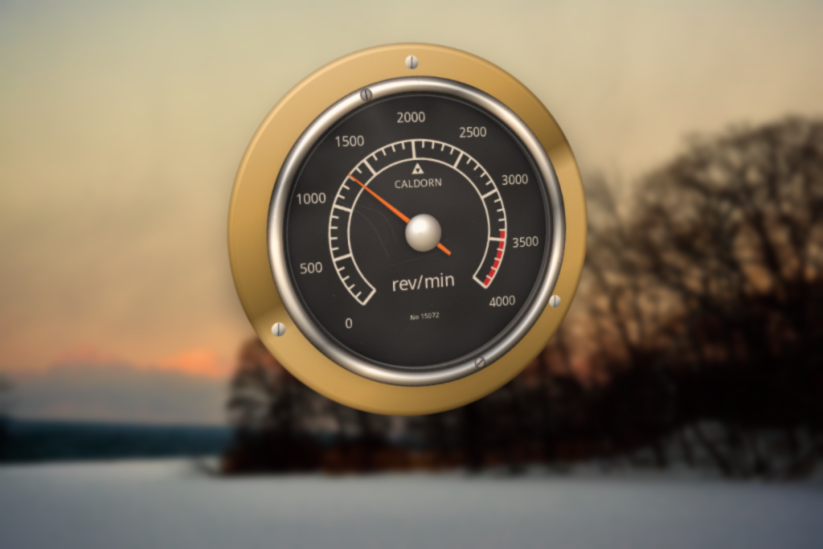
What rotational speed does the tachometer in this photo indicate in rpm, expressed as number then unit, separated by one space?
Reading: 1300 rpm
